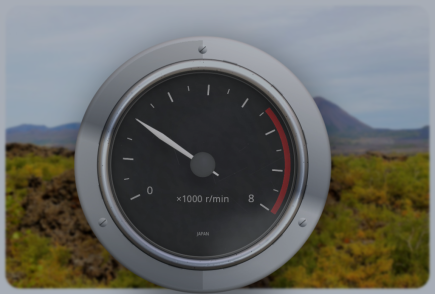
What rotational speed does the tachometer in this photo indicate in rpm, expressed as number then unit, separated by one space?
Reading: 2000 rpm
